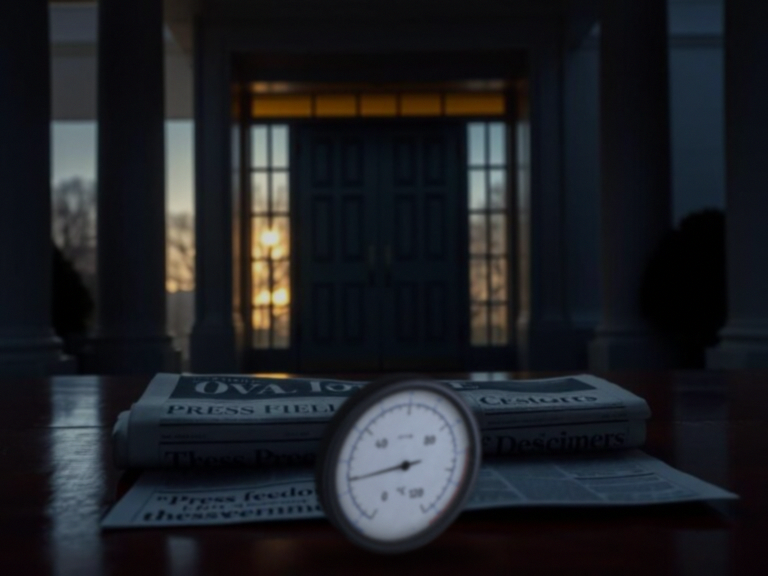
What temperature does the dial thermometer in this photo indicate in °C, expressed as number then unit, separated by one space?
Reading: 20 °C
